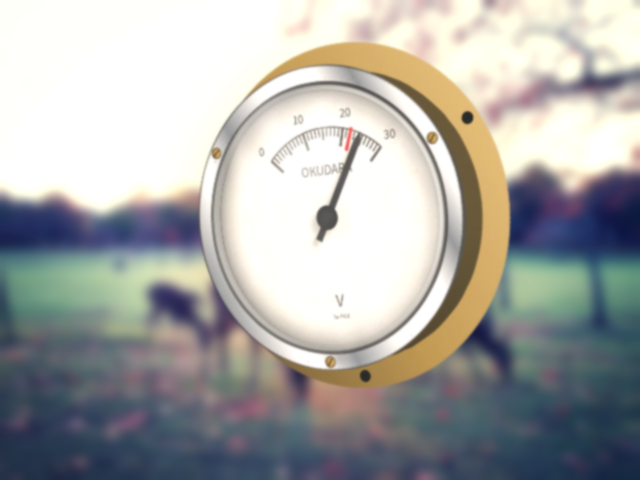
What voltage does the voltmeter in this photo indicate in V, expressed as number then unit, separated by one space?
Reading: 25 V
